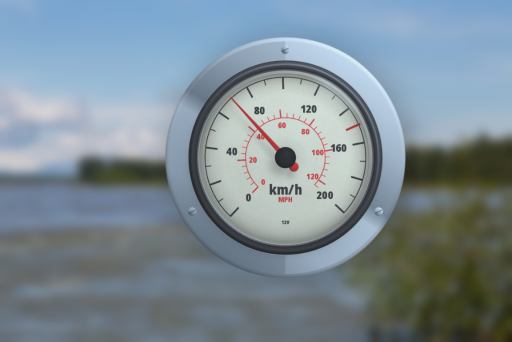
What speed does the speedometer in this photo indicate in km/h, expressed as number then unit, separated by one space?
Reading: 70 km/h
